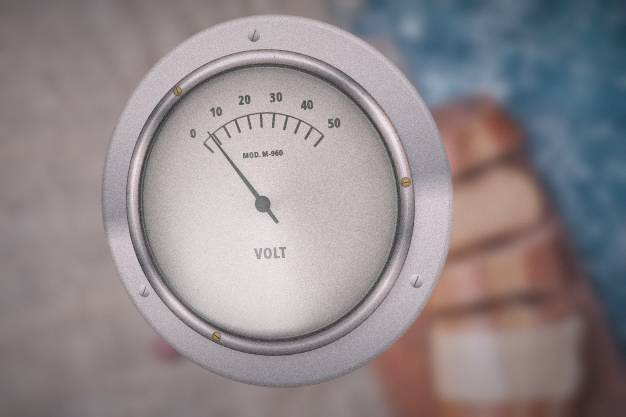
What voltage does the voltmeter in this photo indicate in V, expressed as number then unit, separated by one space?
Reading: 5 V
